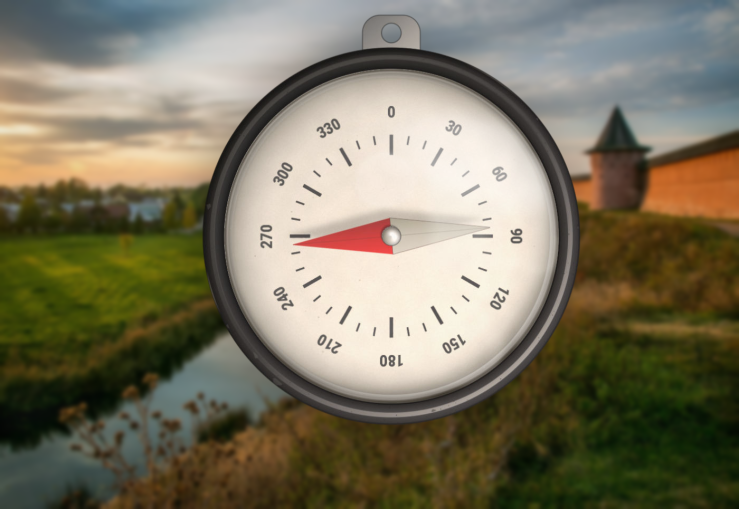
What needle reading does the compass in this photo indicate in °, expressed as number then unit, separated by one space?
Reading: 265 °
